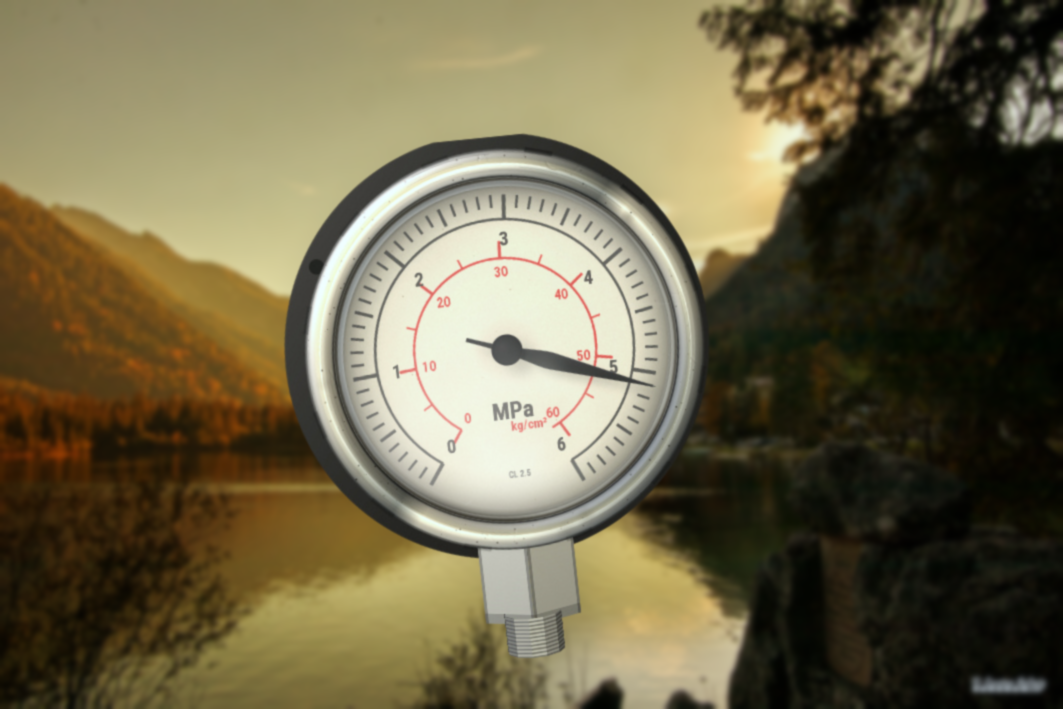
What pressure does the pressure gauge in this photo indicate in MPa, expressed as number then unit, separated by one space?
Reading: 5.1 MPa
